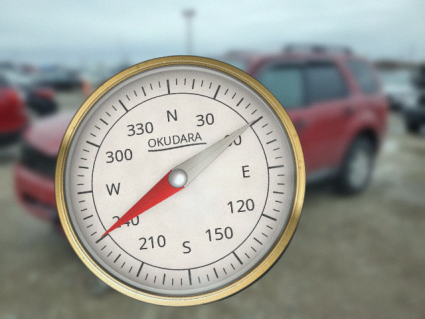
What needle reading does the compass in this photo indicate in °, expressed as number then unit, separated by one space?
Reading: 240 °
